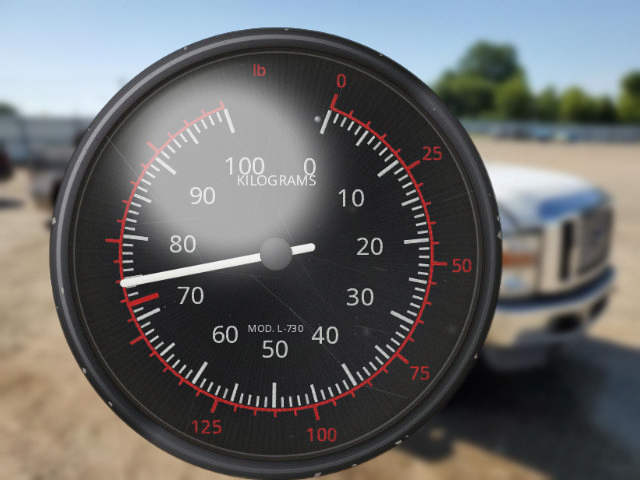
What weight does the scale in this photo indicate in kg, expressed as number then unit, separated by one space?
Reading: 74.5 kg
